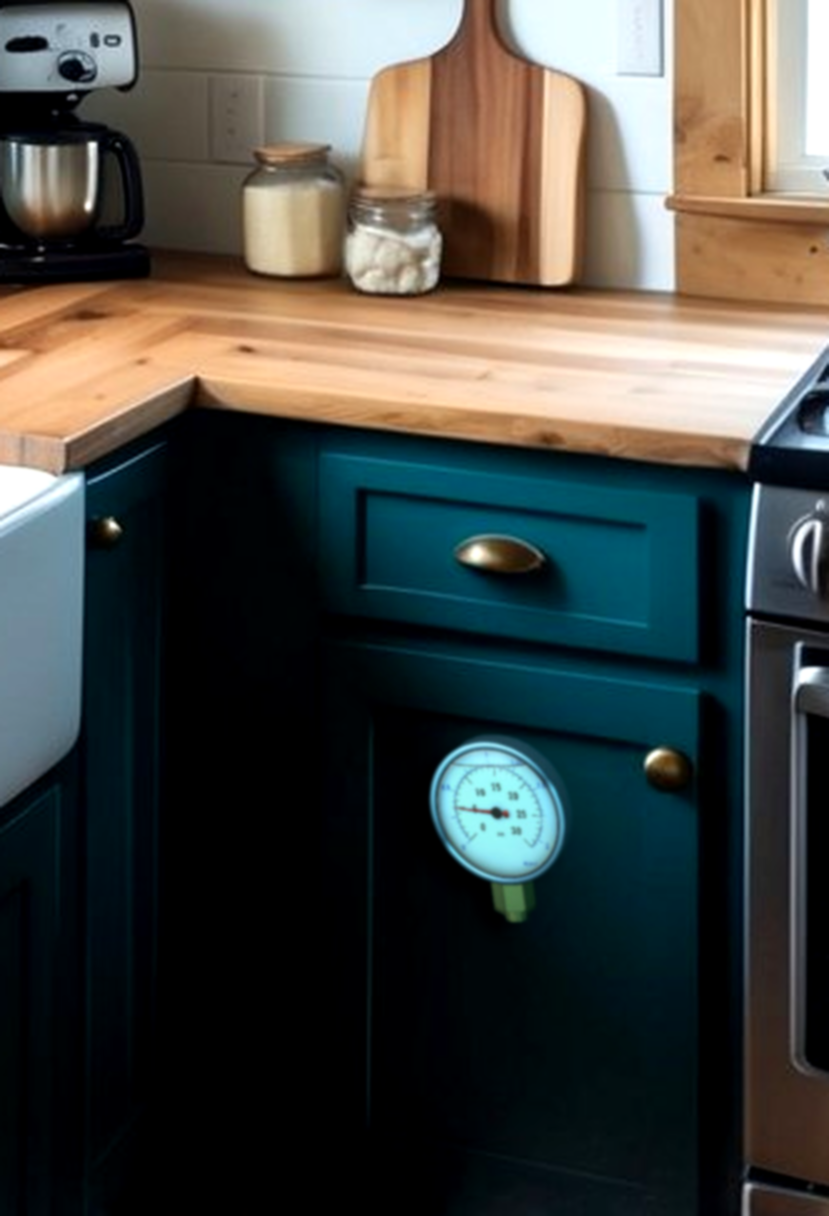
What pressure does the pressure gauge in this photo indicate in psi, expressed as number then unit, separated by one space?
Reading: 5 psi
